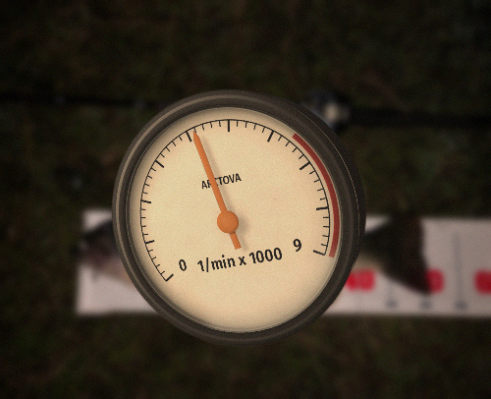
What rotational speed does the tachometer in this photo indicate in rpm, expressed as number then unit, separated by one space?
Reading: 4200 rpm
